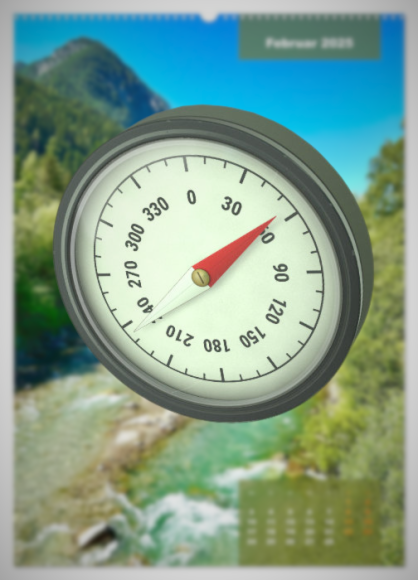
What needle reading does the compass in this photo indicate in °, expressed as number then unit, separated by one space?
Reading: 55 °
